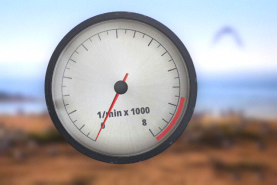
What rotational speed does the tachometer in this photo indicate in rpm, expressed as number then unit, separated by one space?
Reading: 0 rpm
